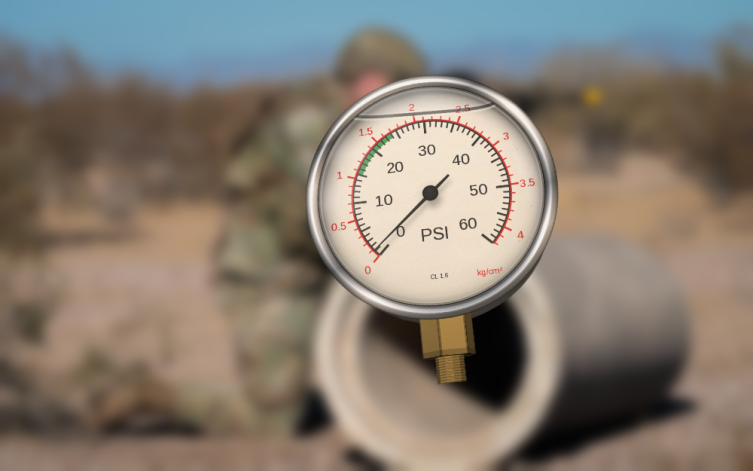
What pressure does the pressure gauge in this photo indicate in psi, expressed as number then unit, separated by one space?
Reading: 1 psi
